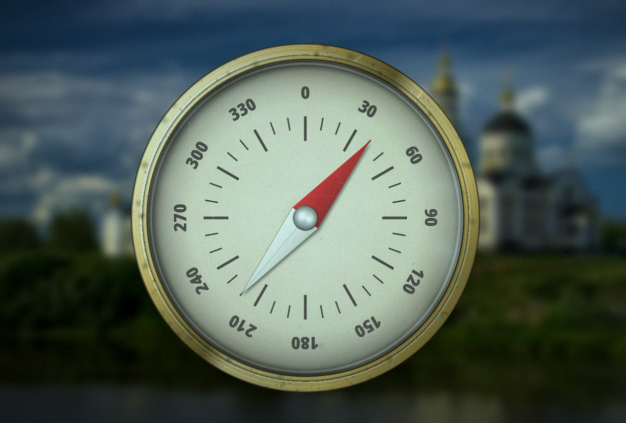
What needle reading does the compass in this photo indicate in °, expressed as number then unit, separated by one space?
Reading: 40 °
